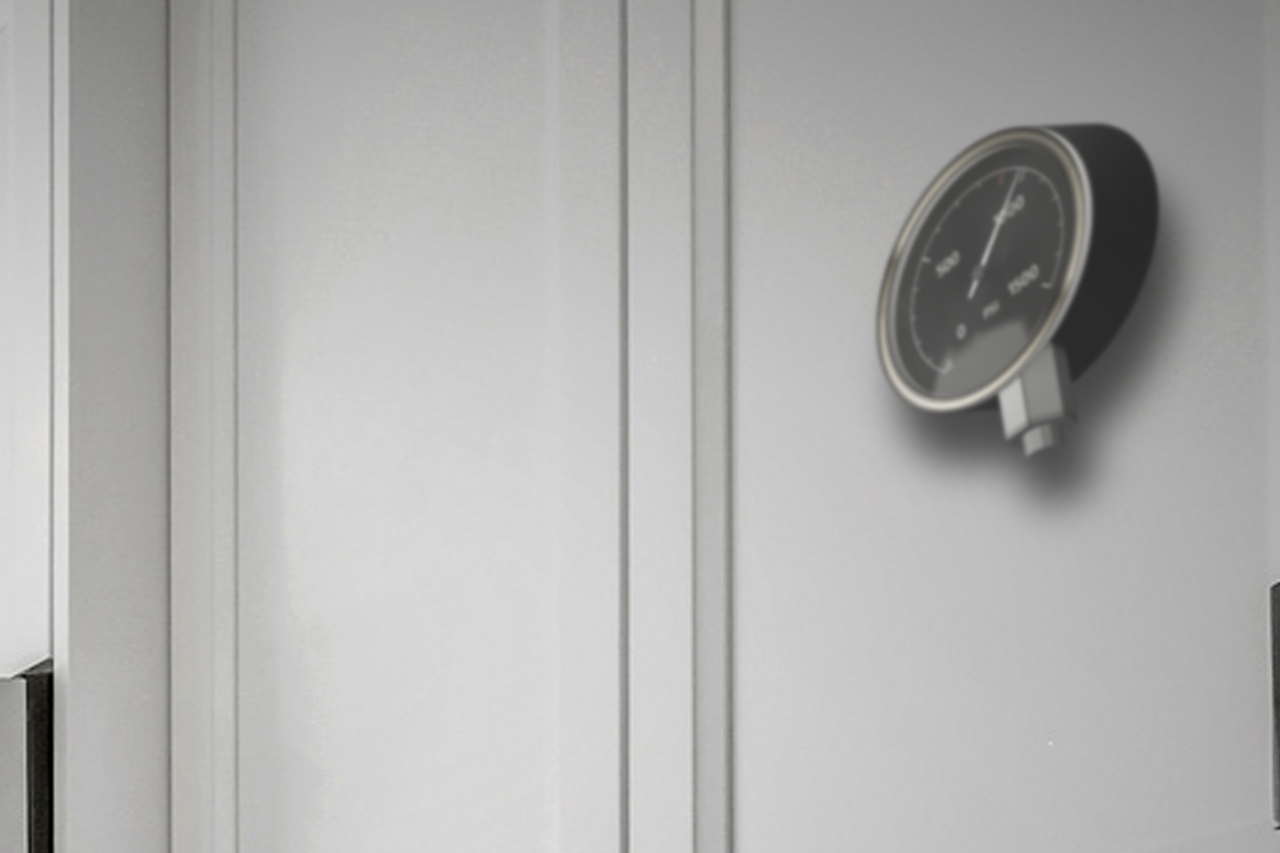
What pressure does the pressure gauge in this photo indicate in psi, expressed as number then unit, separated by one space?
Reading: 1000 psi
